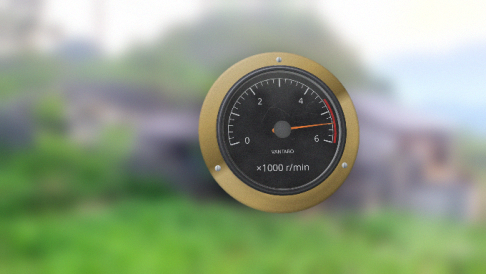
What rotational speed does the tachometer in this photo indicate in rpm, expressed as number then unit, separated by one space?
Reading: 5400 rpm
